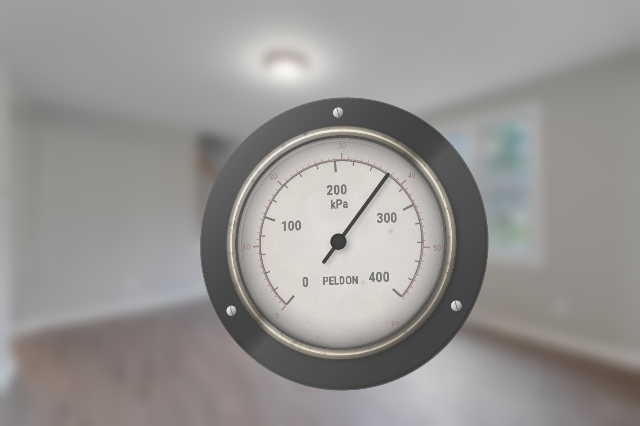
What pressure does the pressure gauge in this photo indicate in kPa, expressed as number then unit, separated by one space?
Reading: 260 kPa
